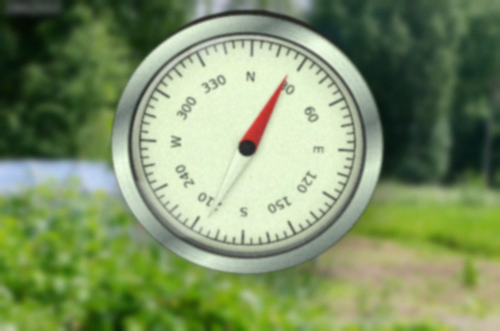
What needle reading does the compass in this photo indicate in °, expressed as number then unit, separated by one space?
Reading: 25 °
